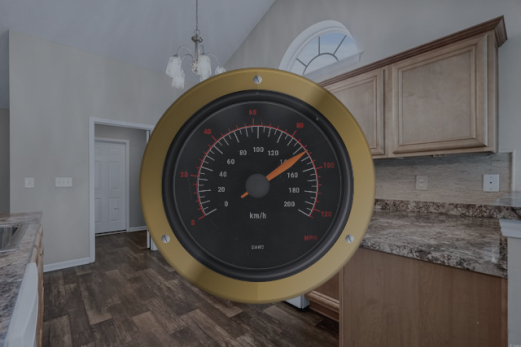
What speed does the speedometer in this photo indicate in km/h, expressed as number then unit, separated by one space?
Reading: 145 km/h
